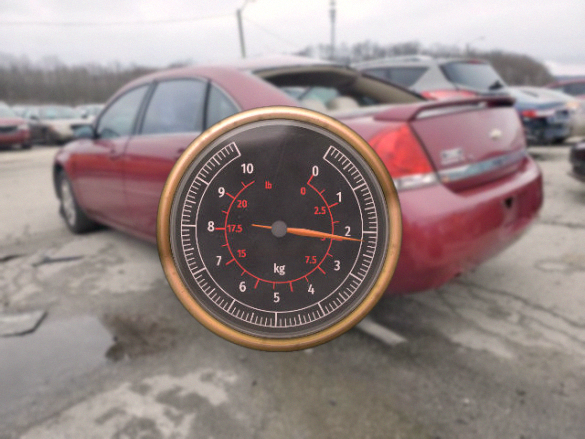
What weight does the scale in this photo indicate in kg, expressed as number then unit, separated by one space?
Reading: 2.2 kg
